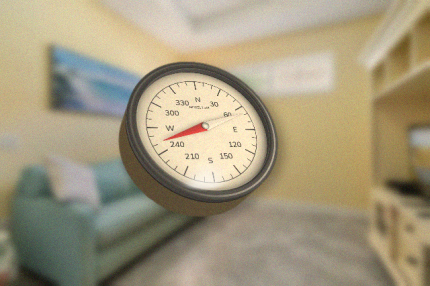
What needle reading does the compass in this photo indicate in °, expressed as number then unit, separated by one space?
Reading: 250 °
